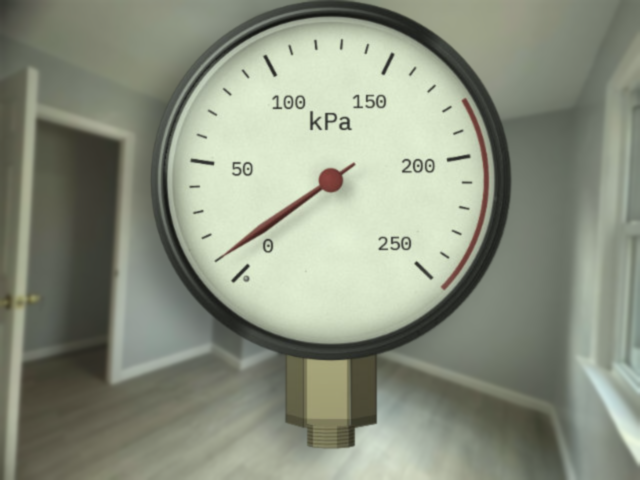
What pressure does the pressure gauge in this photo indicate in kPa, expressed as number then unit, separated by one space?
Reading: 10 kPa
